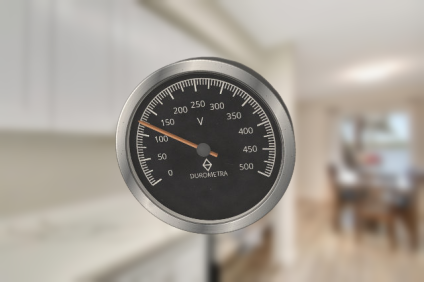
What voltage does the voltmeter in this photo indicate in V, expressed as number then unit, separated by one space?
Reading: 125 V
